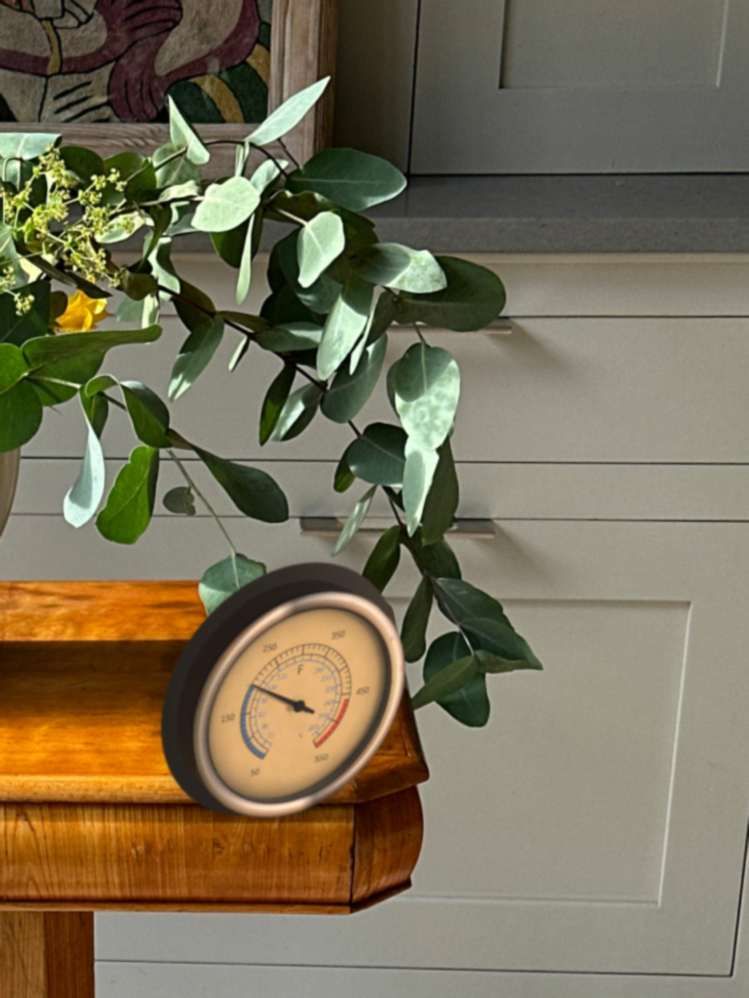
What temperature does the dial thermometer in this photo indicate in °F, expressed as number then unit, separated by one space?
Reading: 200 °F
